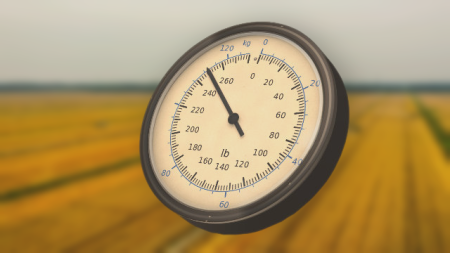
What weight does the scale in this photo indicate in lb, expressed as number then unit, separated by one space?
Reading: 250 lb
